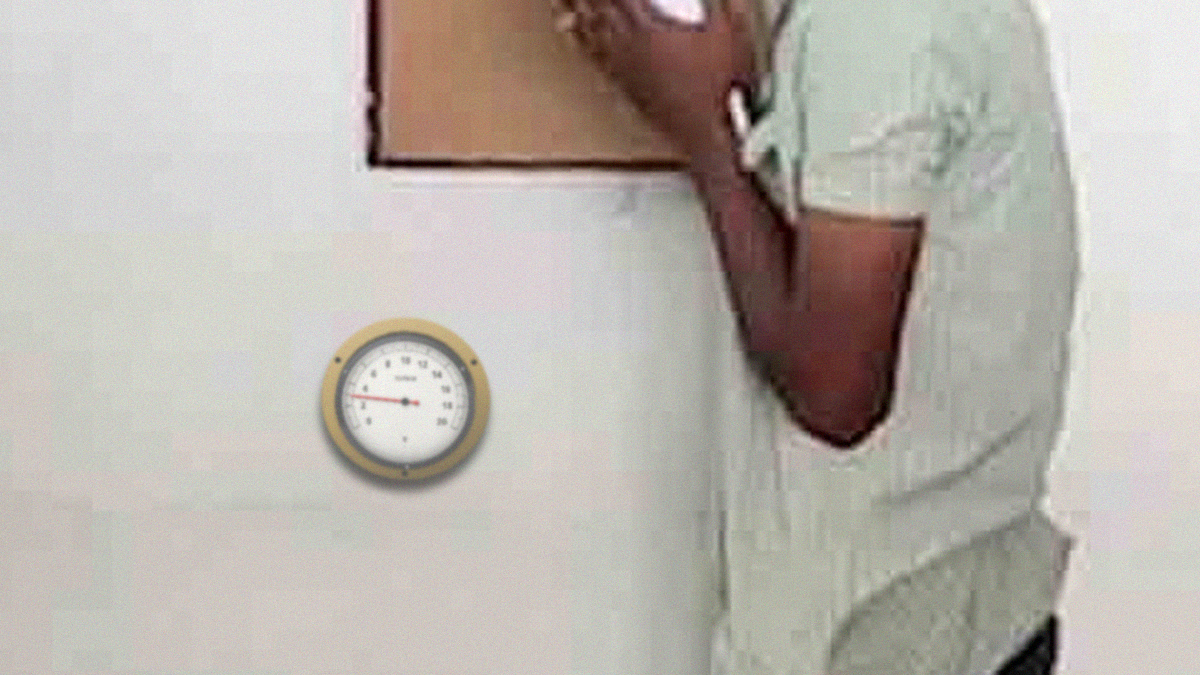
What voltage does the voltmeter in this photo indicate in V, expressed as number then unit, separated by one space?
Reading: 3 V
